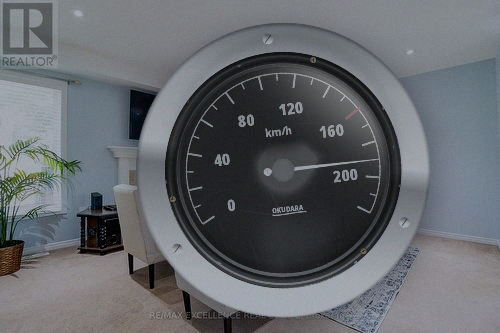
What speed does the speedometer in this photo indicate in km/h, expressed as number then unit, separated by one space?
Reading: 190 km/h
